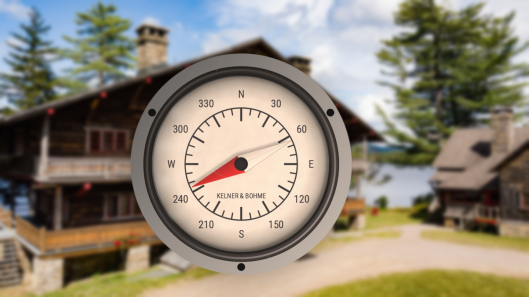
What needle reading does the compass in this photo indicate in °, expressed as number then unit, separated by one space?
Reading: 245 °
